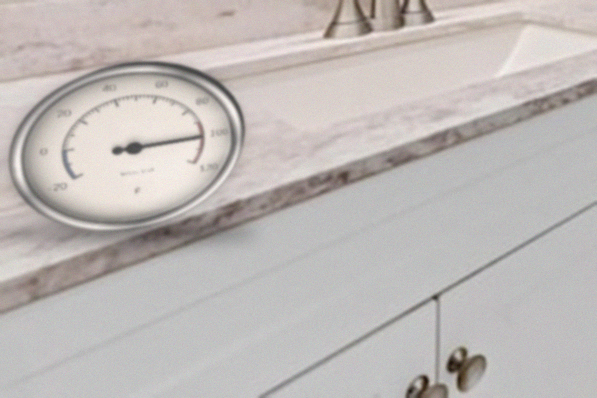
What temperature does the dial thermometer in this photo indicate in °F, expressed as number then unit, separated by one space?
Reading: 100 °F
